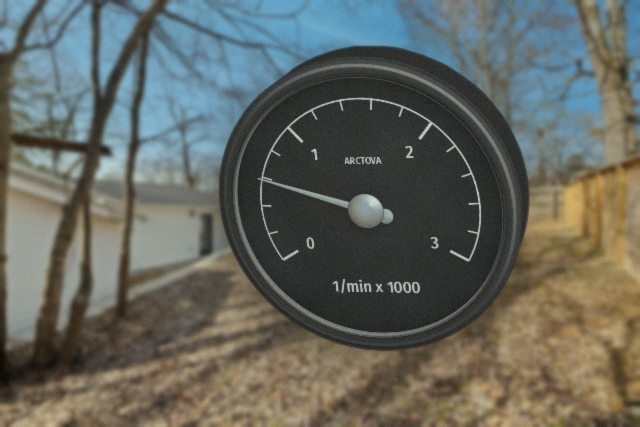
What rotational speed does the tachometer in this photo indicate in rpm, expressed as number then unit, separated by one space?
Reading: 600 rpm
